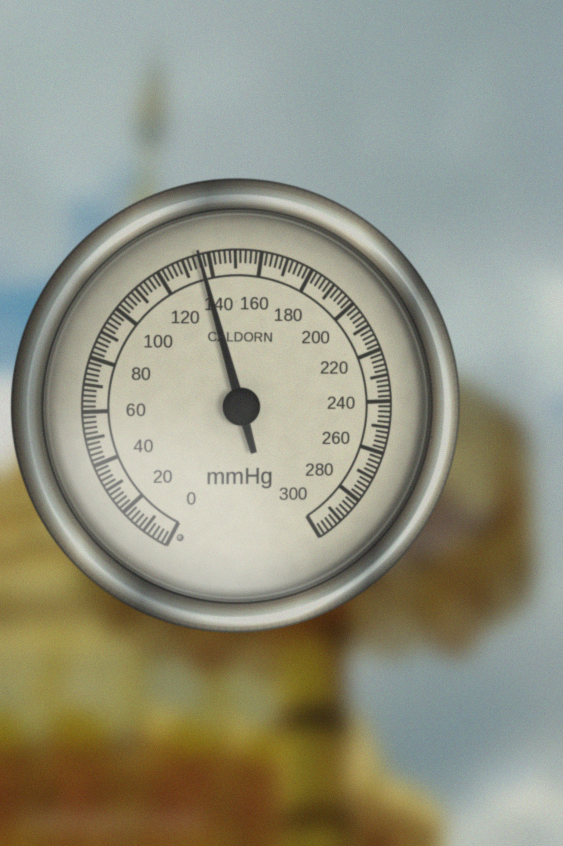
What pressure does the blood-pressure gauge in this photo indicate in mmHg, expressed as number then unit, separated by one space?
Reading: 136 mmHg
